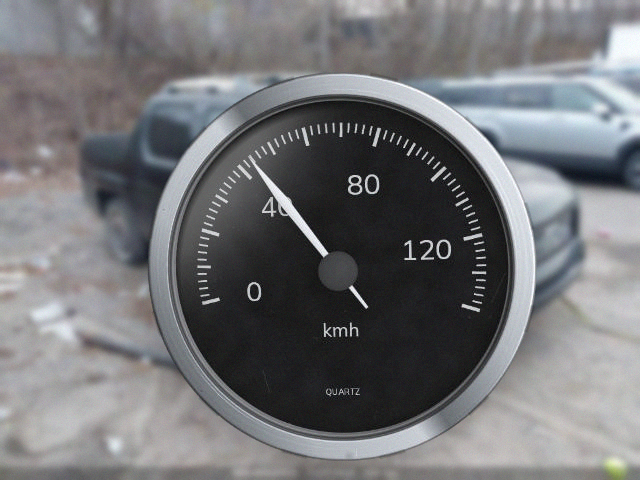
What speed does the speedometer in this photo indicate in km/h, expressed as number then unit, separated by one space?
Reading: 44 km/h
